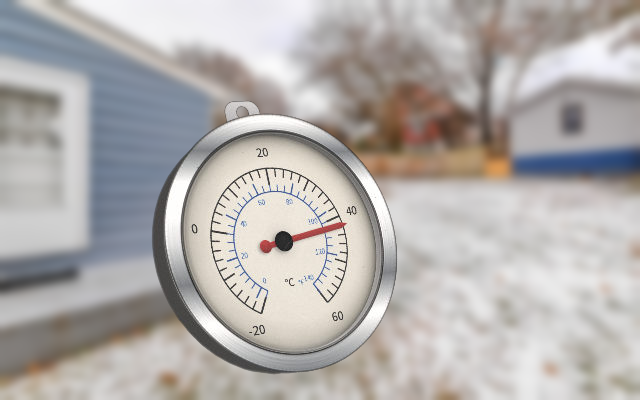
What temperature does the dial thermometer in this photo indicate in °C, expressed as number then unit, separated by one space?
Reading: 42 °C
